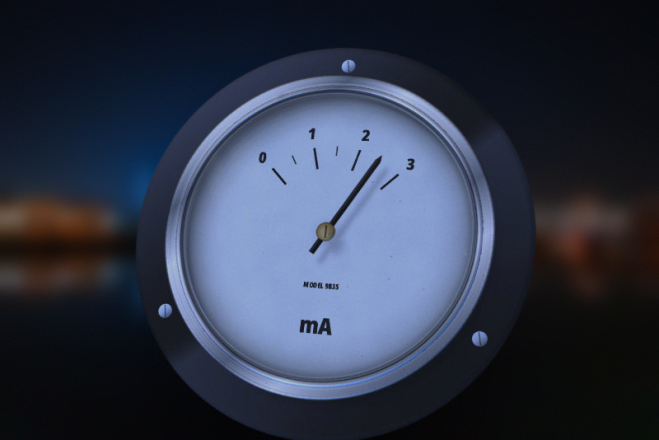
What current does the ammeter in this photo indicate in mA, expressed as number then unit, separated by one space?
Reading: 2.5 mA
